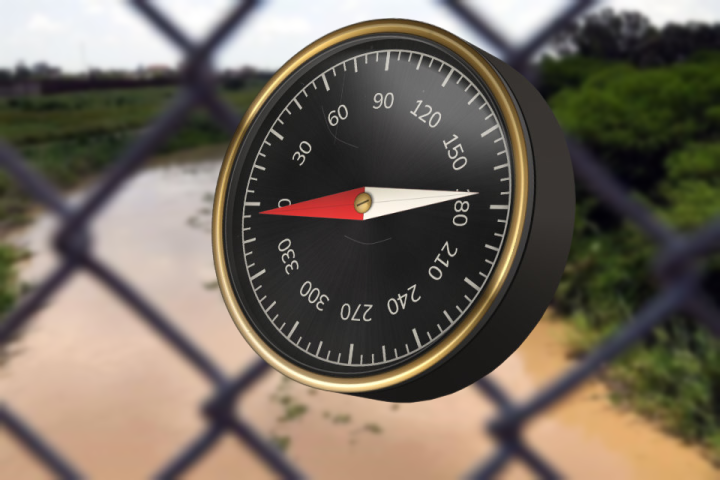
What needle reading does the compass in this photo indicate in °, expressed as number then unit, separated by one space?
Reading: 355 °
